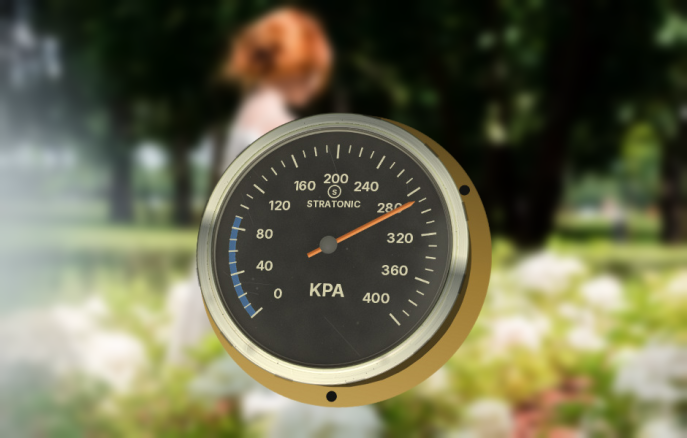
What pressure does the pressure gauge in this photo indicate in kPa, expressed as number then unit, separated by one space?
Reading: 290 kPa
